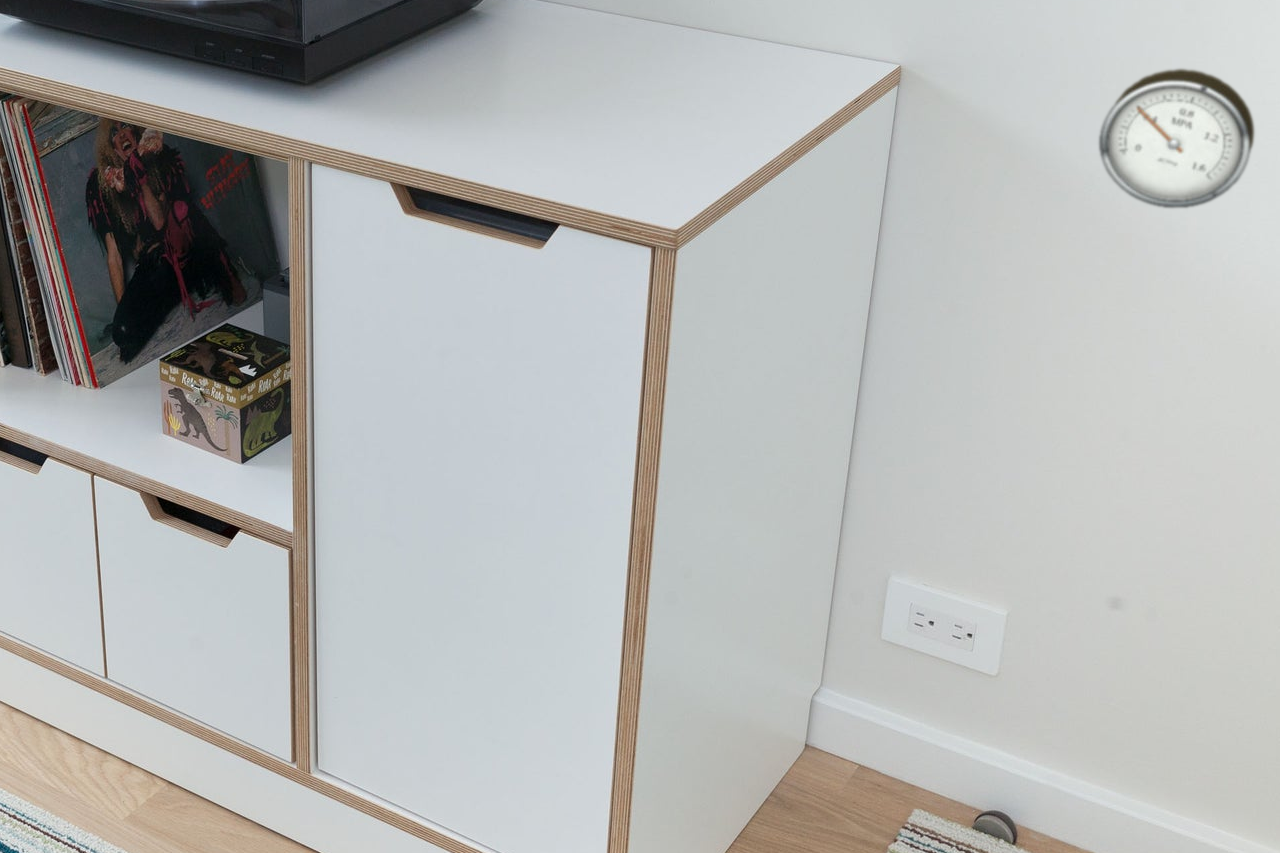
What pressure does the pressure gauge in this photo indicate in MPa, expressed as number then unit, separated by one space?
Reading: 0.4 MPa
